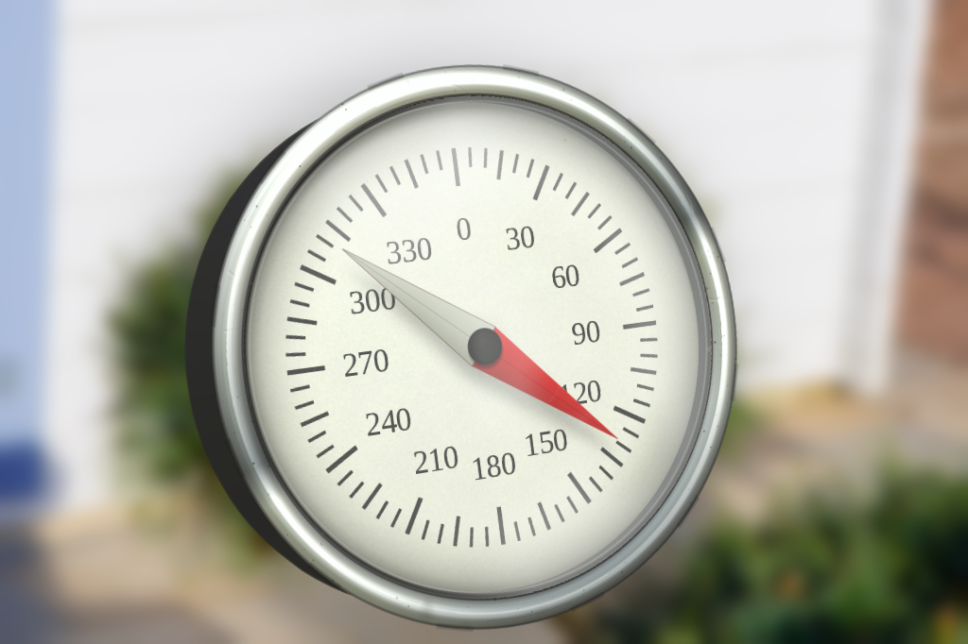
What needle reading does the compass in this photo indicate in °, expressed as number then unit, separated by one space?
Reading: 130 °
